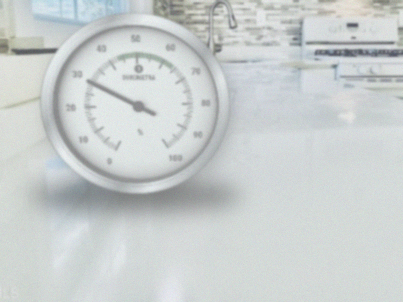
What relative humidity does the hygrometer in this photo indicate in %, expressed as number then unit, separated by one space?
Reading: 30 %
